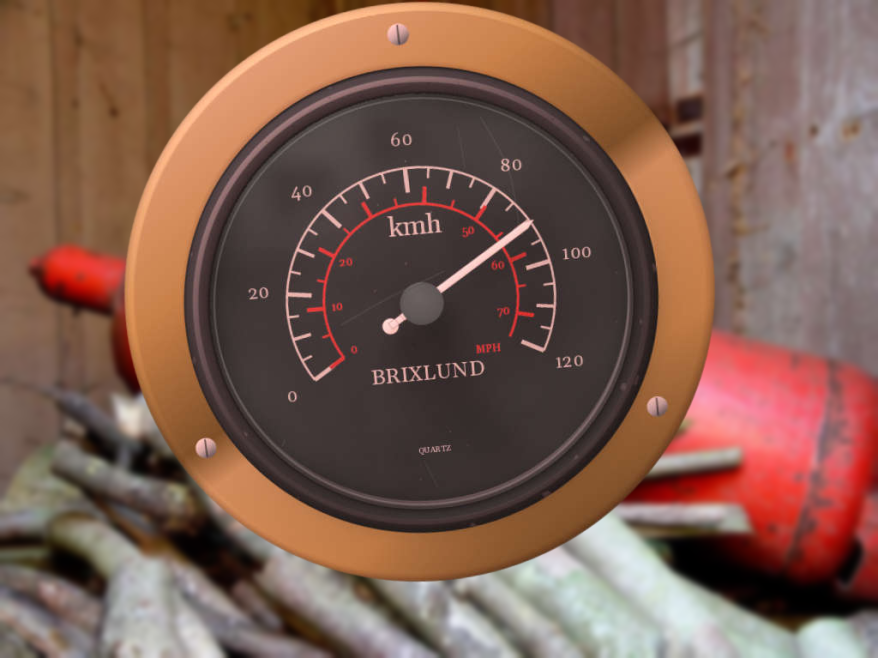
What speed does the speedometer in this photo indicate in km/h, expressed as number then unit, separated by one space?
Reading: 90 km/h
